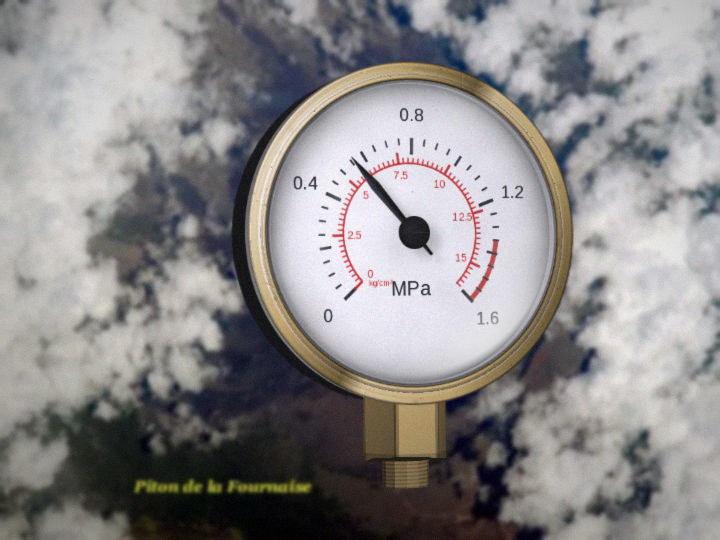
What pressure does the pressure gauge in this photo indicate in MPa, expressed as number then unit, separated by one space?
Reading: 0.55 MPa
